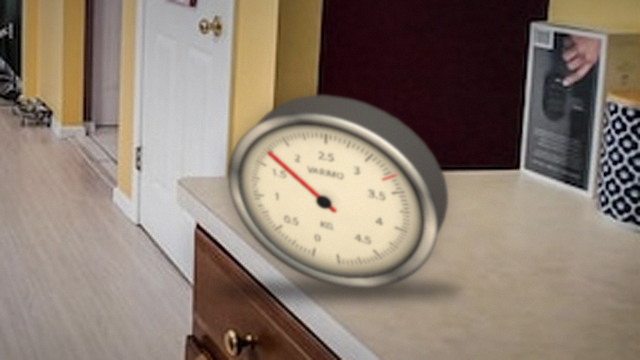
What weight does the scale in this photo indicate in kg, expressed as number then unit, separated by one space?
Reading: 1.75 kg
